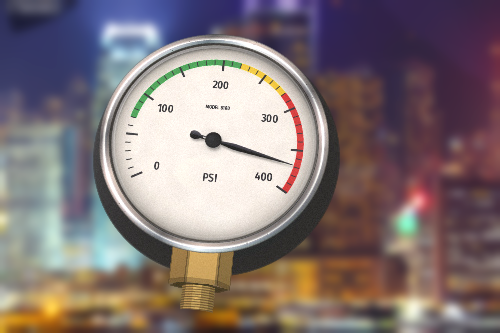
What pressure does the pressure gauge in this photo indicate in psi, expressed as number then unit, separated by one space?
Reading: 370 psi
